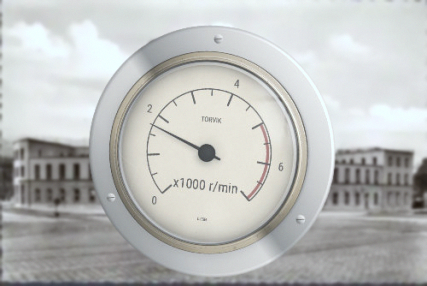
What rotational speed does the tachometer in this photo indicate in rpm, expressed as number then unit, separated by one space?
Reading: 1750 rpm
